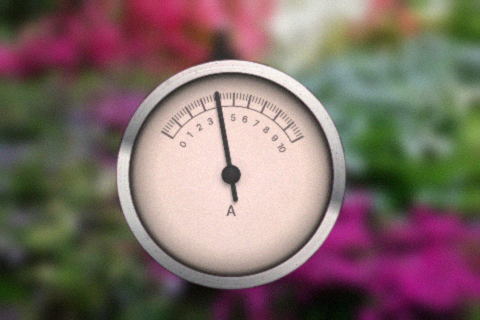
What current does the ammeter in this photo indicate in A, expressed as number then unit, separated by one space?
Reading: 4 A
